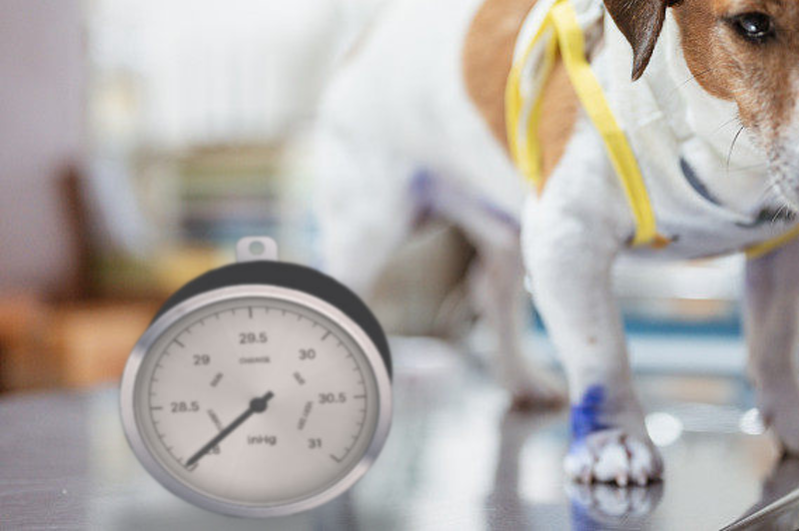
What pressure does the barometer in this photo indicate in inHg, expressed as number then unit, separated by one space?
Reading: 28.05 inHg
